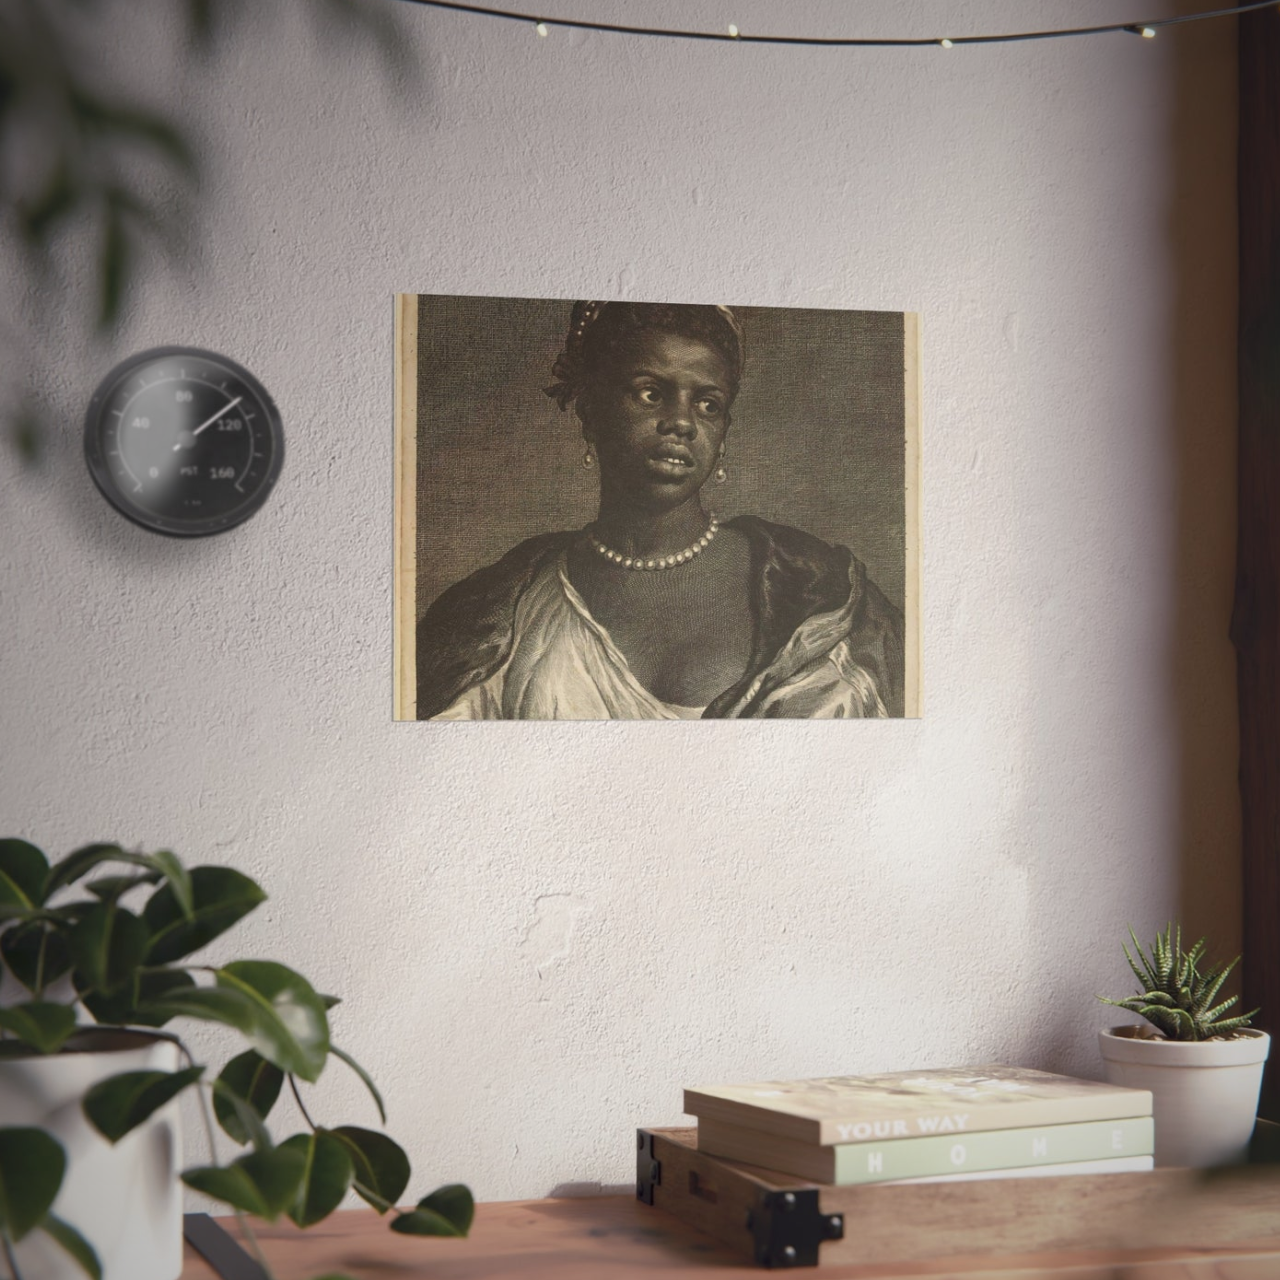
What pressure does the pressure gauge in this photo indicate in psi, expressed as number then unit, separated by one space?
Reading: 110 psi
